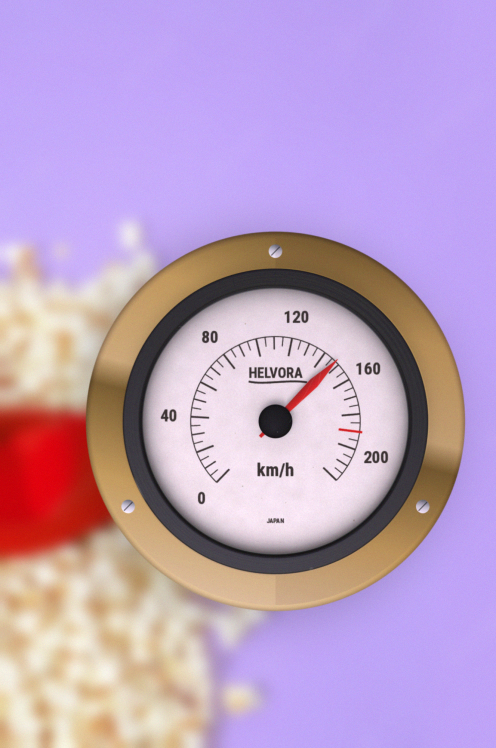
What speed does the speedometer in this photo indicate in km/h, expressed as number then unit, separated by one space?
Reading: 147.5 km/h
